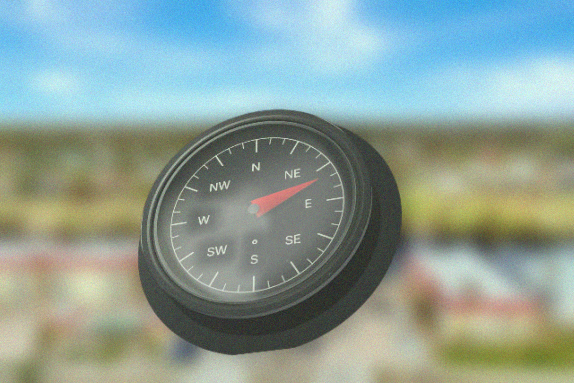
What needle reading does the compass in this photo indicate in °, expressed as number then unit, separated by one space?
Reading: 70 °
